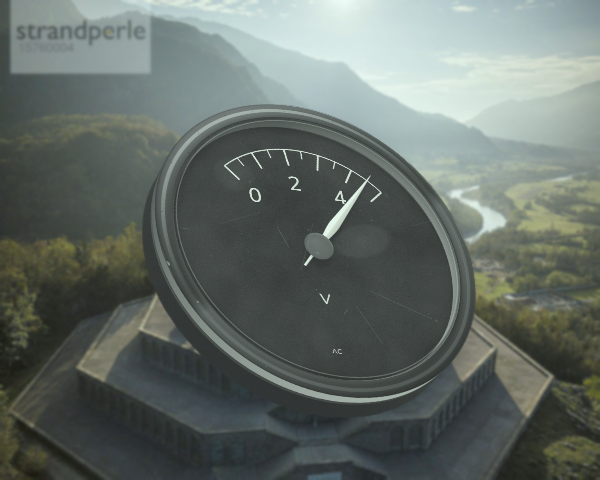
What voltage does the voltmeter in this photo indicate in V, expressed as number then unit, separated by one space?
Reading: 4.5 V
